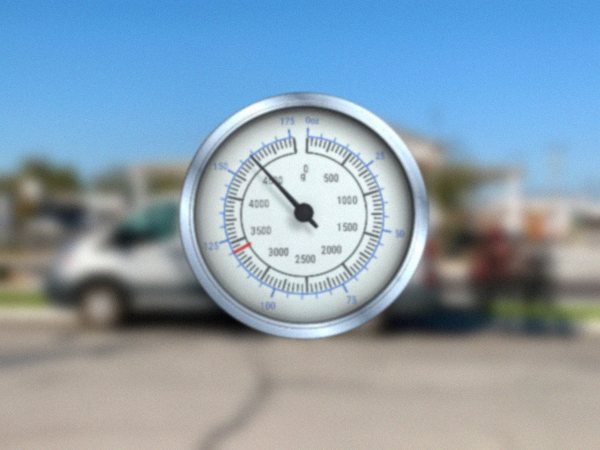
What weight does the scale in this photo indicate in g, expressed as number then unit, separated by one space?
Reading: 4500 g
